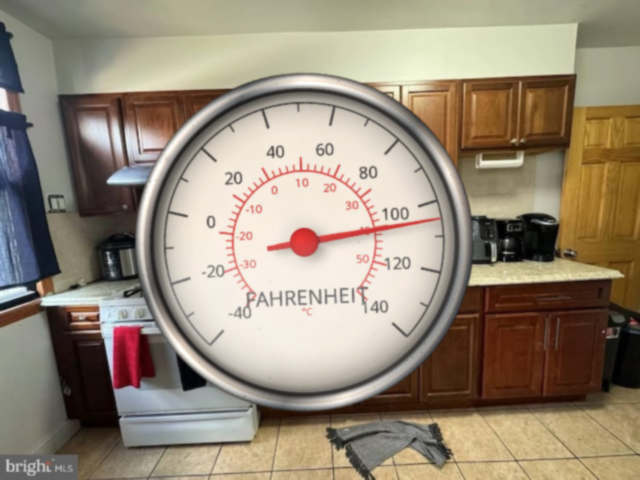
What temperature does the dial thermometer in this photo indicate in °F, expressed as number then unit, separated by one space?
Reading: 105 °F
